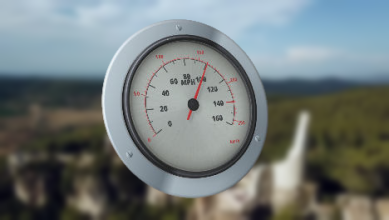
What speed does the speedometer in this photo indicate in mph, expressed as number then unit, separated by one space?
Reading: 100 mph
